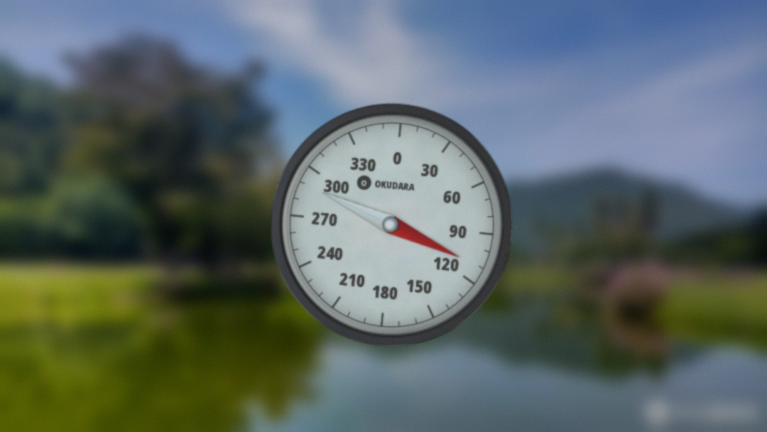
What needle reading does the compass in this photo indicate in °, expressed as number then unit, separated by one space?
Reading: 110 °
